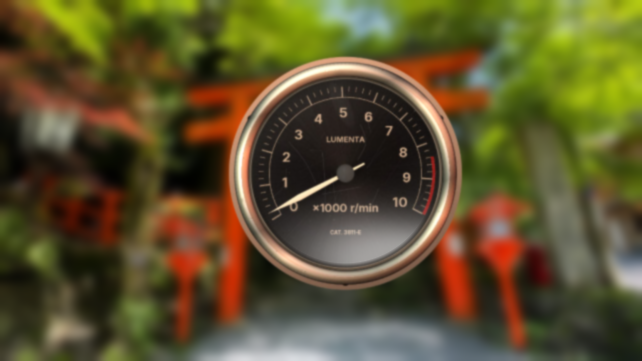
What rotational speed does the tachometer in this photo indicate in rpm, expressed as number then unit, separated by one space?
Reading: 200 rpm
